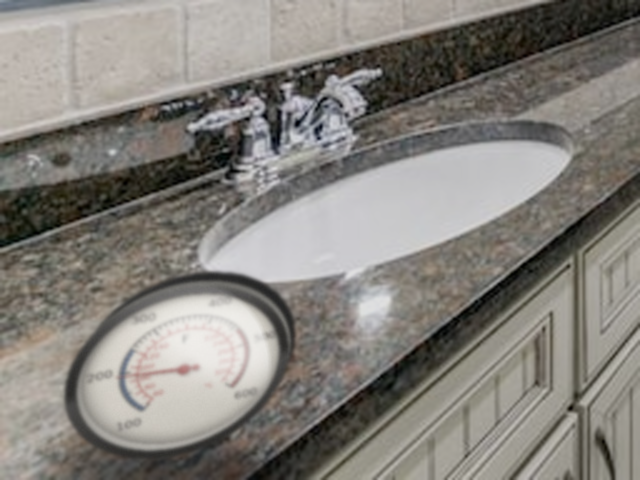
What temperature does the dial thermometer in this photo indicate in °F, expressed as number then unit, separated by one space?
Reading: 200 °F
